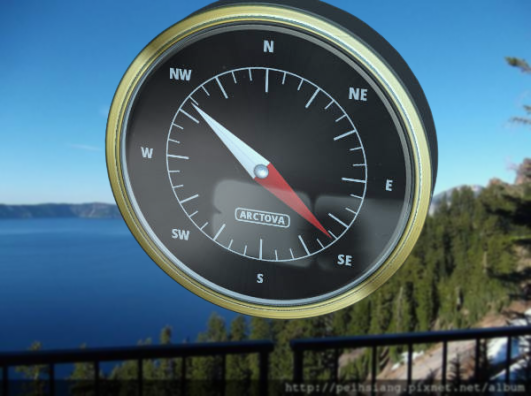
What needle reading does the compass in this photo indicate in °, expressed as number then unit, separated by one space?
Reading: 130 °
